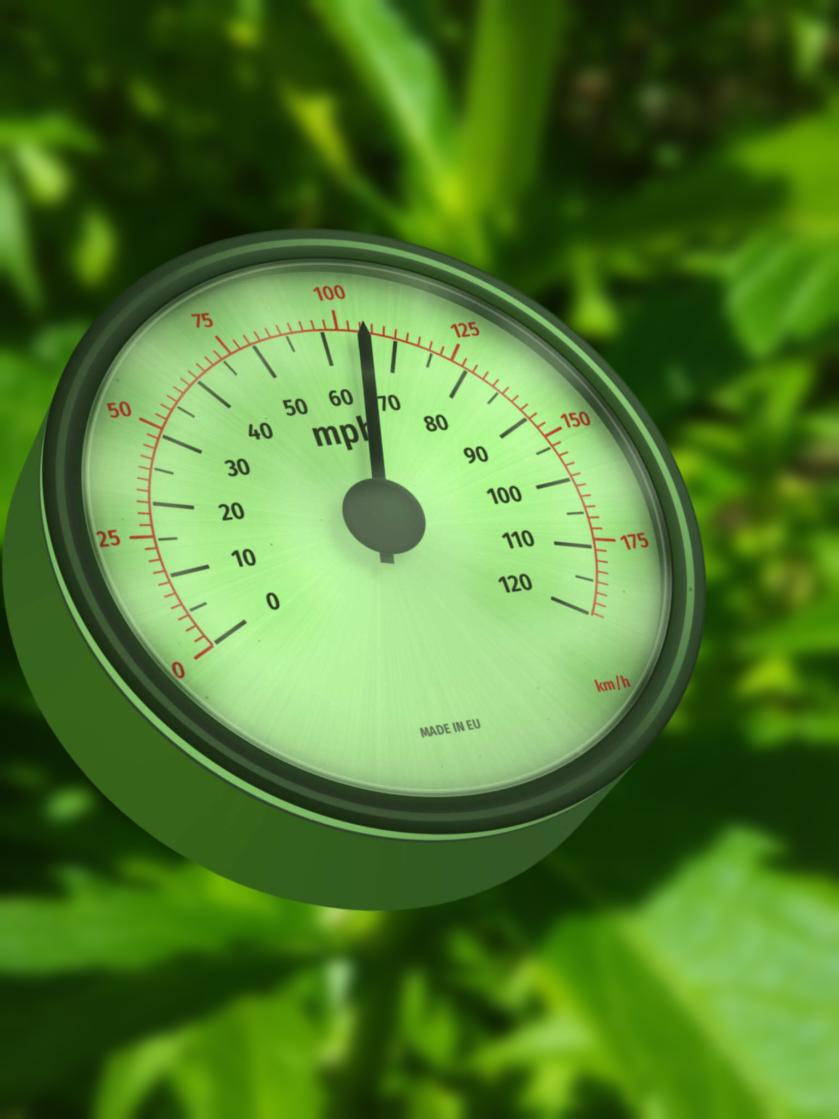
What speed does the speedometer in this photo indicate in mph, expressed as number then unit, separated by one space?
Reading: 65 mph
